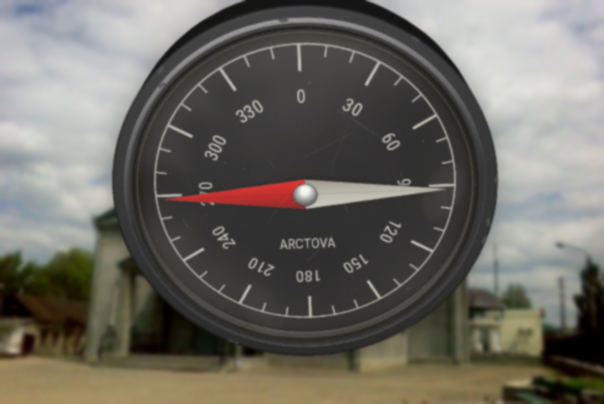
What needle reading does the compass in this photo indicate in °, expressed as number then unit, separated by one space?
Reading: 270 °
